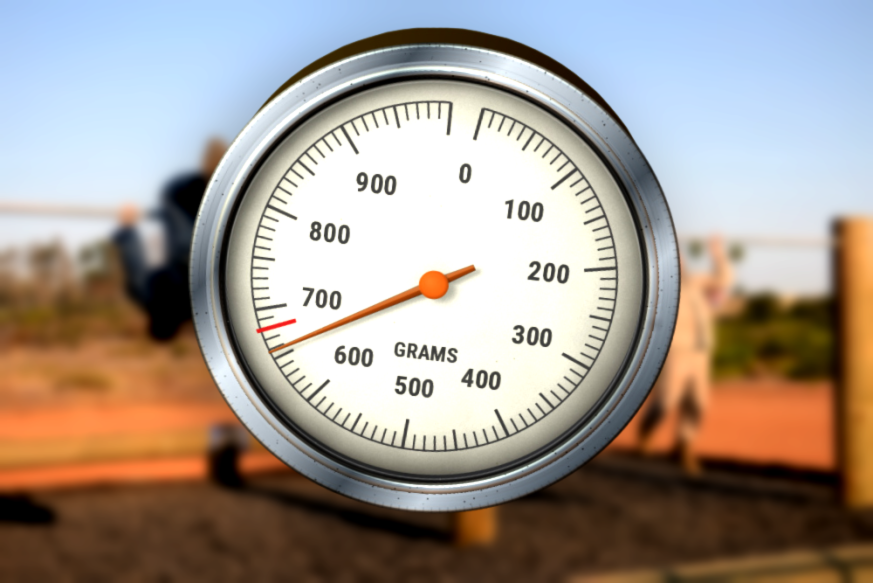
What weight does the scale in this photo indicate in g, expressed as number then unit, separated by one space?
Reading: 660 g
